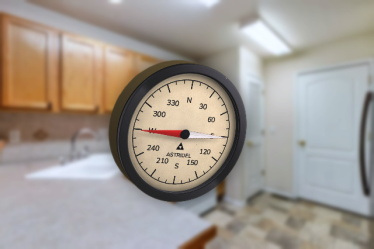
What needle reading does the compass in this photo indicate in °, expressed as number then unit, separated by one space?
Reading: 270 °
